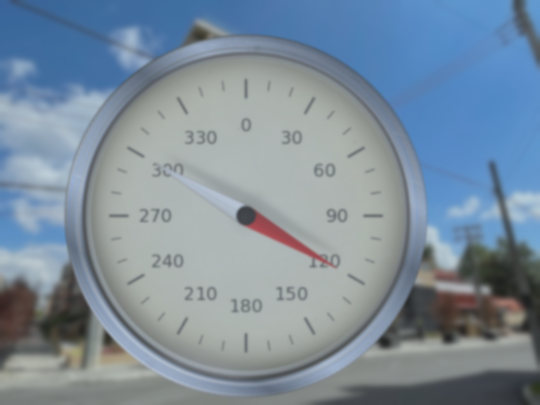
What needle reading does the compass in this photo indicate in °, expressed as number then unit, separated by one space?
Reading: 120 °
